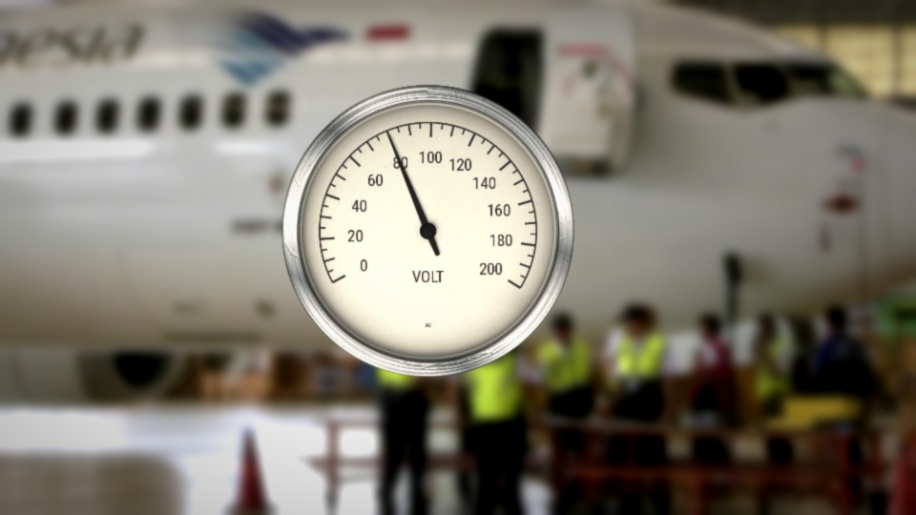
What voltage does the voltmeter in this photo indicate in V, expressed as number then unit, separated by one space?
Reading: 80 V
